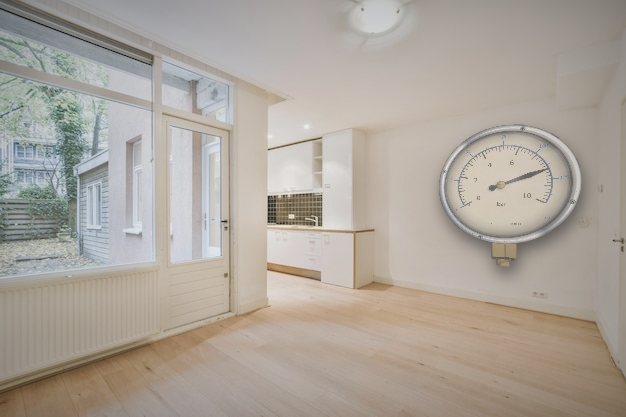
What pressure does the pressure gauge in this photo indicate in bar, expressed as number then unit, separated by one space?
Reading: 8 bar
